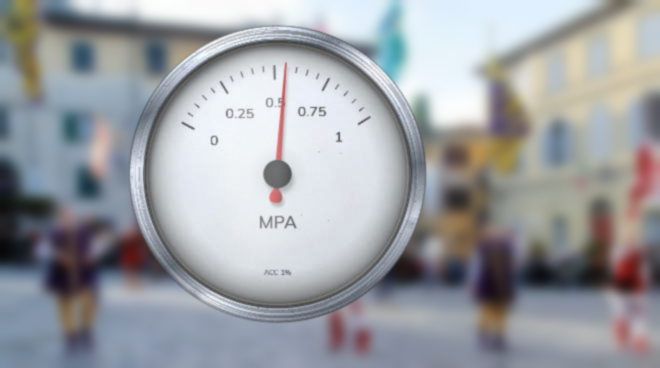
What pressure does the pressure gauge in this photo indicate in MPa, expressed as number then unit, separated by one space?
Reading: 0.55 MPa
